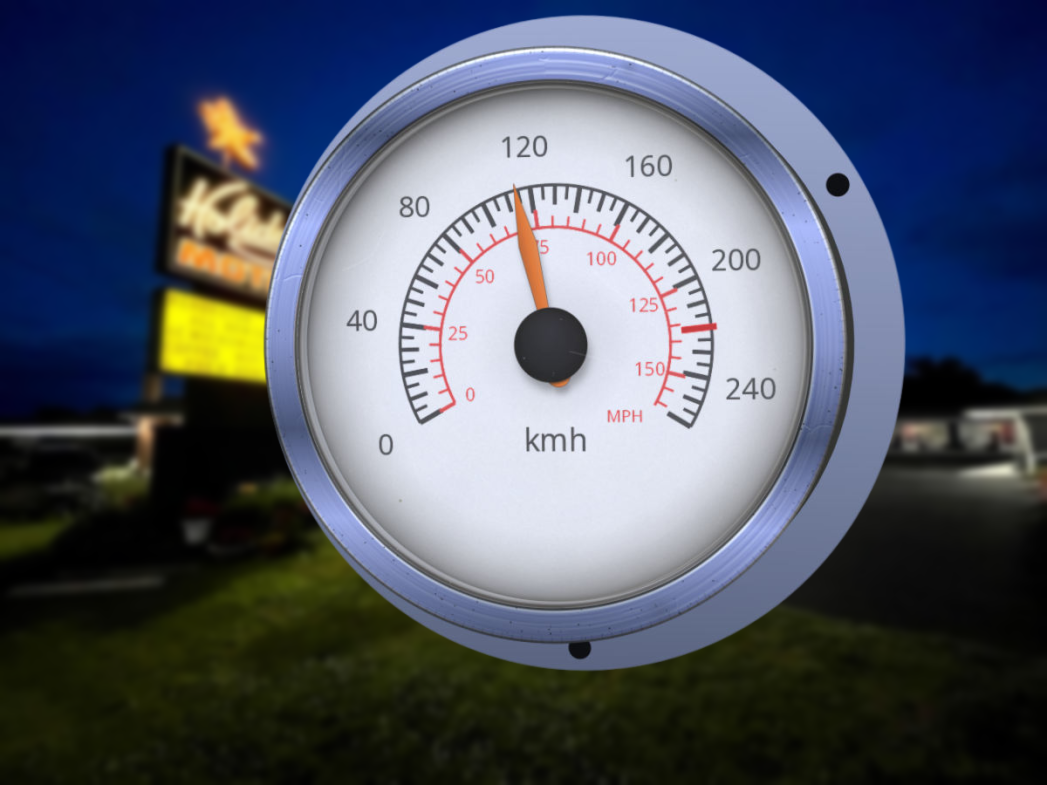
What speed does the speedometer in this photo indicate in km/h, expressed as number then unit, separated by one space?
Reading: 115 km/h
